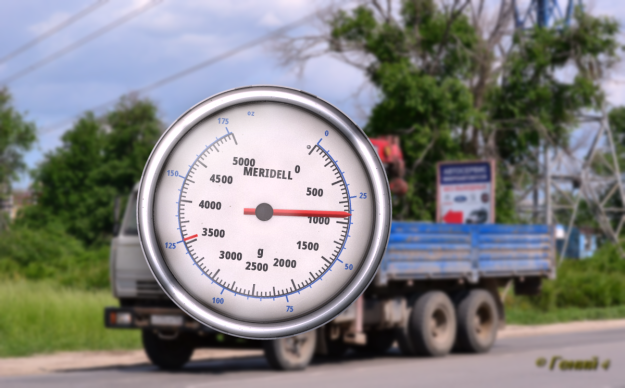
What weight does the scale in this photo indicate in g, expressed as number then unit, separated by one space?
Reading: 900 g
